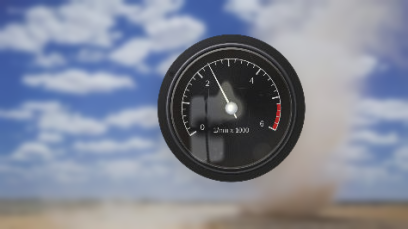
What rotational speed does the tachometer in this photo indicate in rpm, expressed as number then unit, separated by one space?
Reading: 2400 rpm
